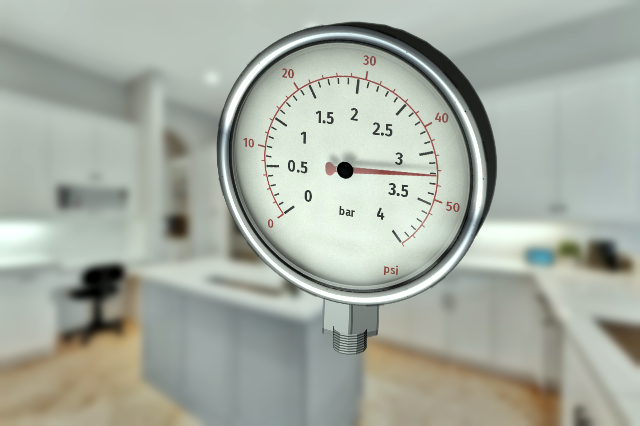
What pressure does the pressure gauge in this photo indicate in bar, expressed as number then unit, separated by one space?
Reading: 3.2 bar
